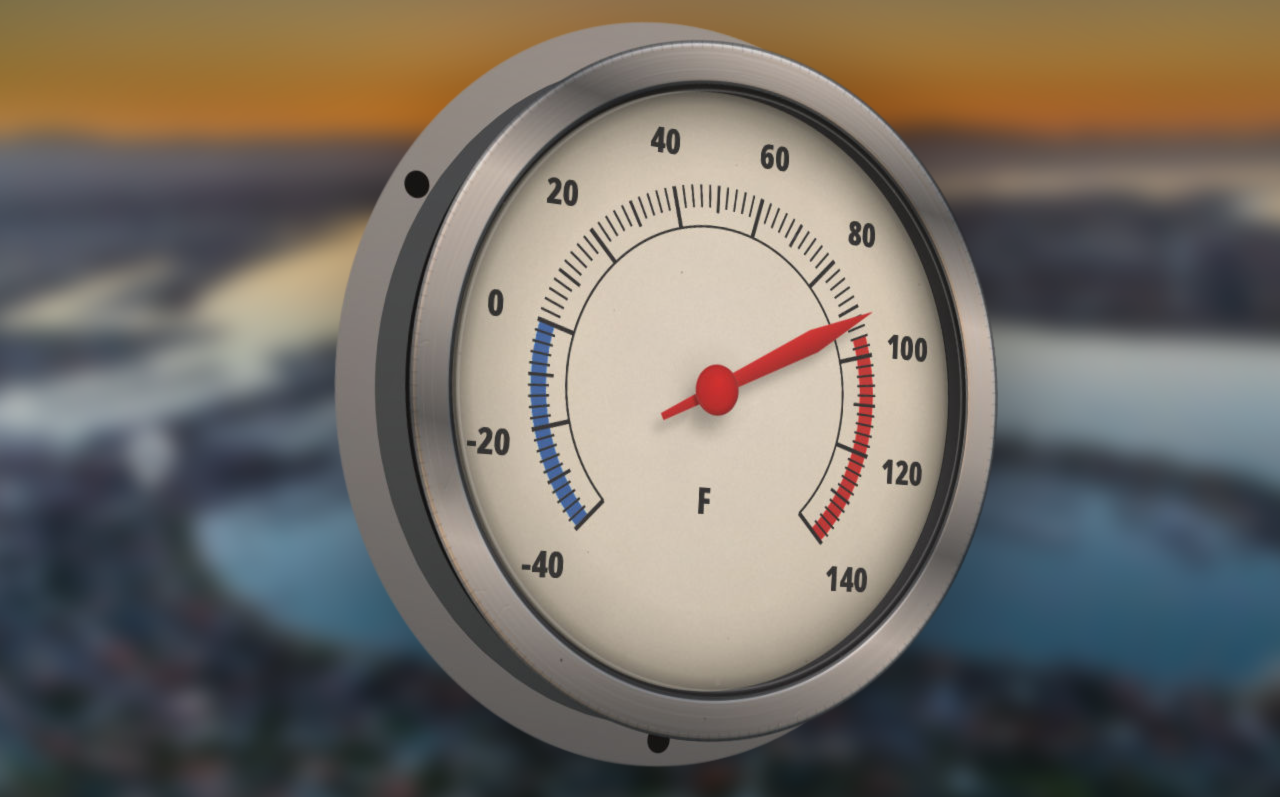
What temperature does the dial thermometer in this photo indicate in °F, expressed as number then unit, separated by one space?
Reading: 92 °F
